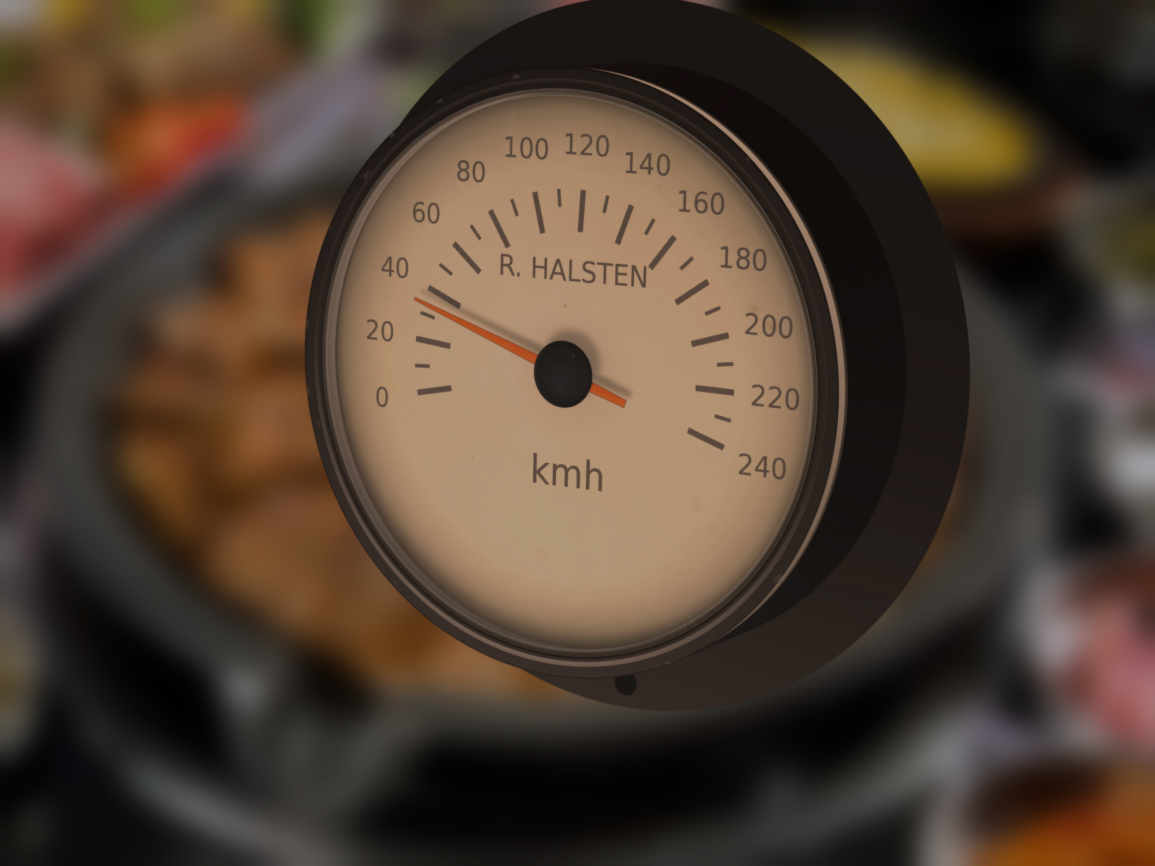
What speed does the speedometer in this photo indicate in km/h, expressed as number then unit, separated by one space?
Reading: 35 km/h
